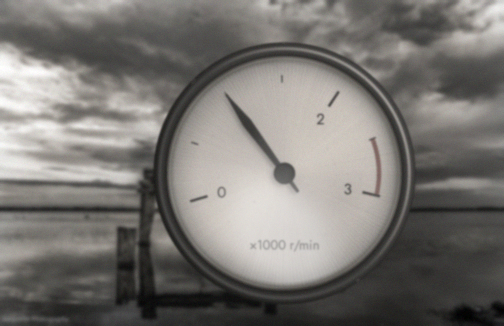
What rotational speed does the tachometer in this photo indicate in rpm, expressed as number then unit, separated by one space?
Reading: 1000 rpm
